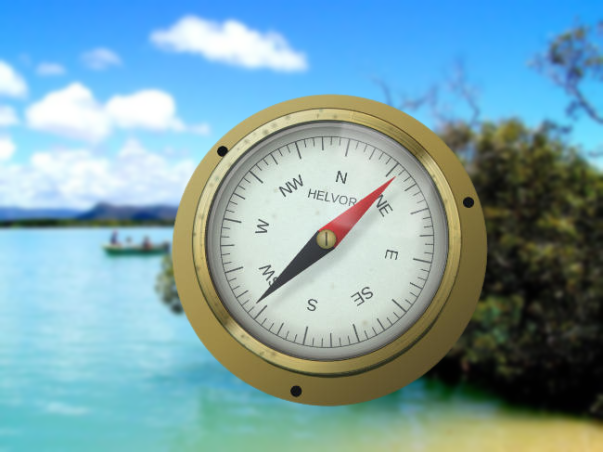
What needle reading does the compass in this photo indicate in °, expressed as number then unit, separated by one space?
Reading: 35 °
